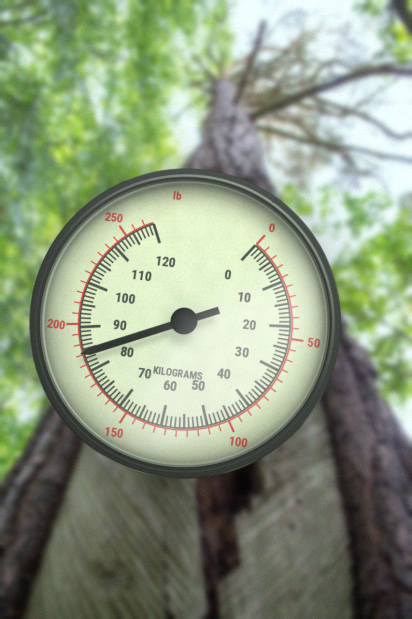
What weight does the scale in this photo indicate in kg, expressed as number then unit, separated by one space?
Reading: 84 kg
